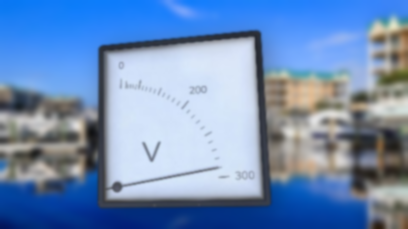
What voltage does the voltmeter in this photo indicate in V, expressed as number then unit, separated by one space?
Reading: 290 V
